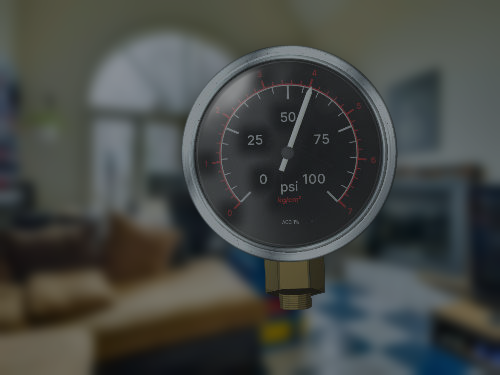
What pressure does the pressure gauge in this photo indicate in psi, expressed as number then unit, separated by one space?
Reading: 57.5 psi
